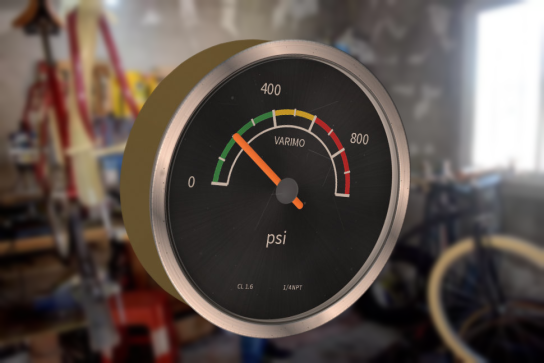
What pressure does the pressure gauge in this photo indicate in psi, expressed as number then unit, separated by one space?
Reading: 200 psi
